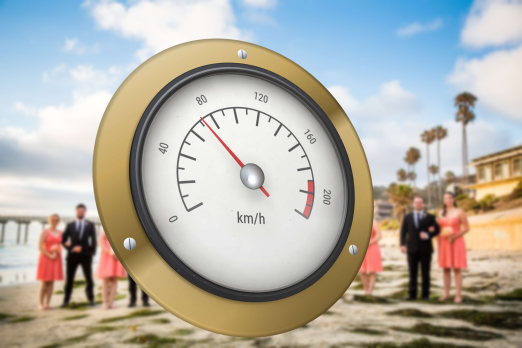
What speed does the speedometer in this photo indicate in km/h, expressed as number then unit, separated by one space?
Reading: 70 km/h
